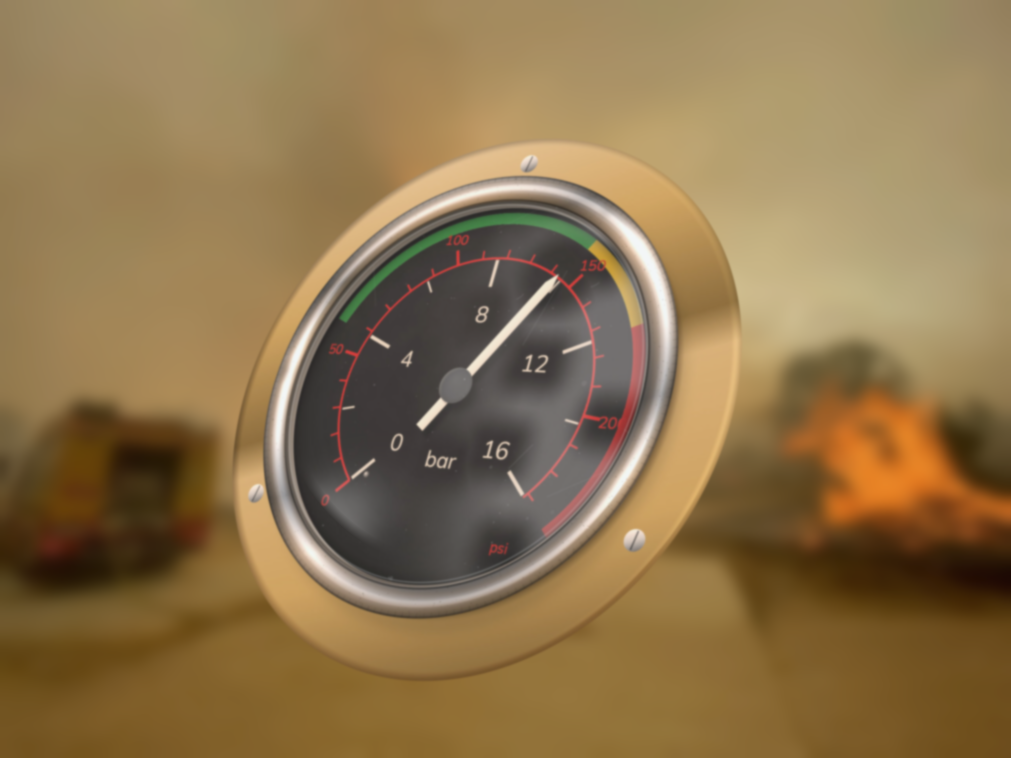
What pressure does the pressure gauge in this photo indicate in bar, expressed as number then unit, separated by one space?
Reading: 10 bar
